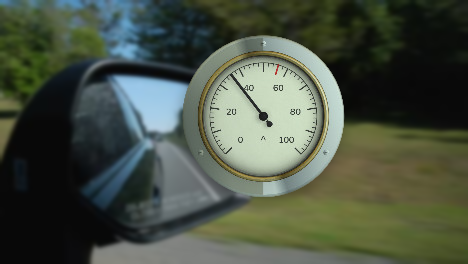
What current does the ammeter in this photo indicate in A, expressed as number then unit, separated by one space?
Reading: 36 A
